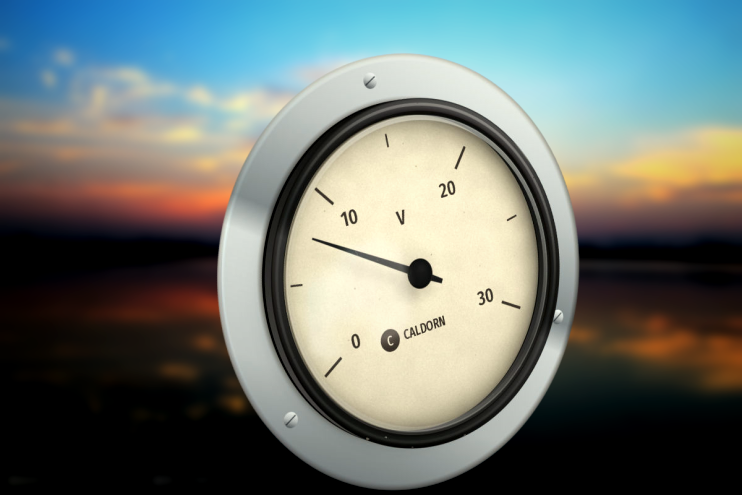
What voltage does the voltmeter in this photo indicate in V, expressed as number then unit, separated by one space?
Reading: 7.5 V
